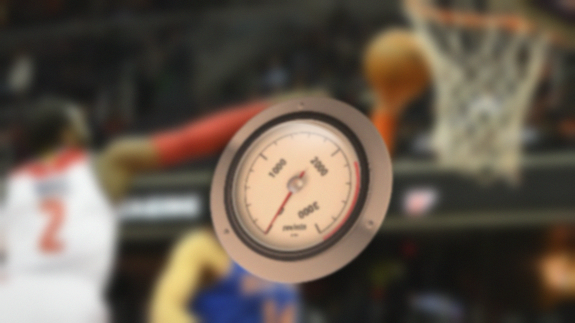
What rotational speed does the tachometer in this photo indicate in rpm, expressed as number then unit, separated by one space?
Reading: 0 rpm
